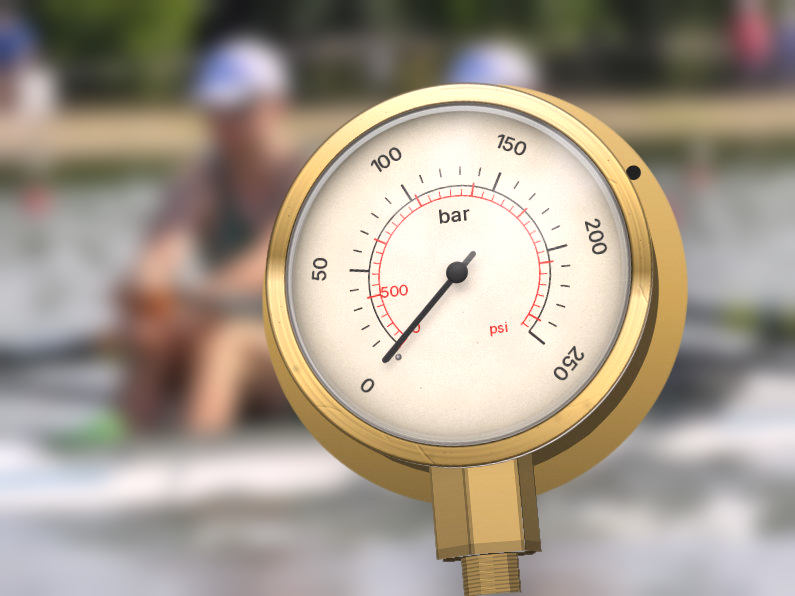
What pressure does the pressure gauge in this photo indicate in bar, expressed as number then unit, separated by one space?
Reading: 0 bar
